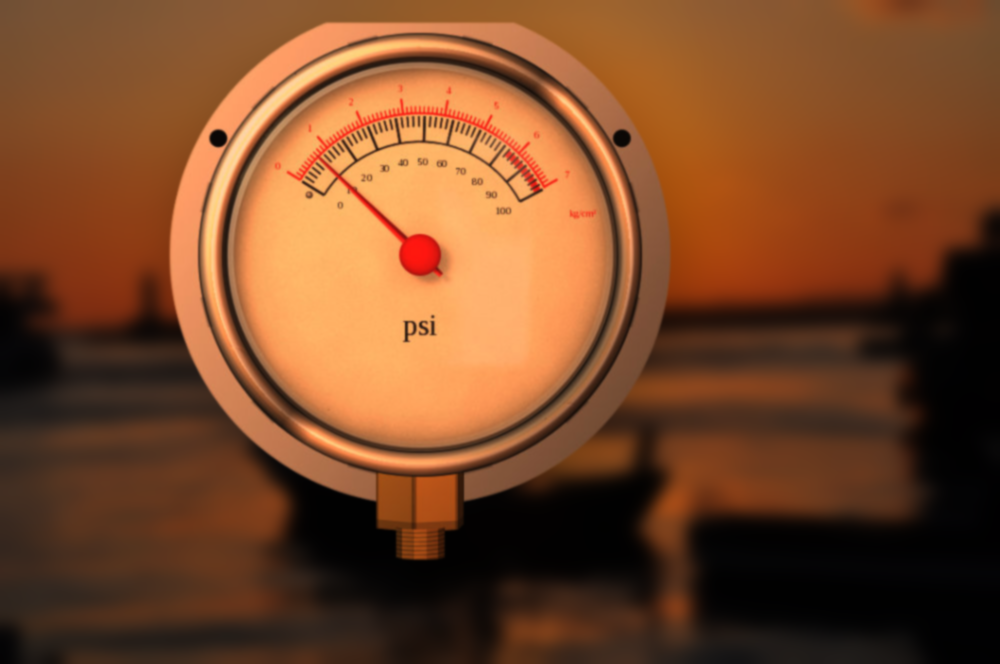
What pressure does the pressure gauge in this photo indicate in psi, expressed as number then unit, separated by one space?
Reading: 10 psi
